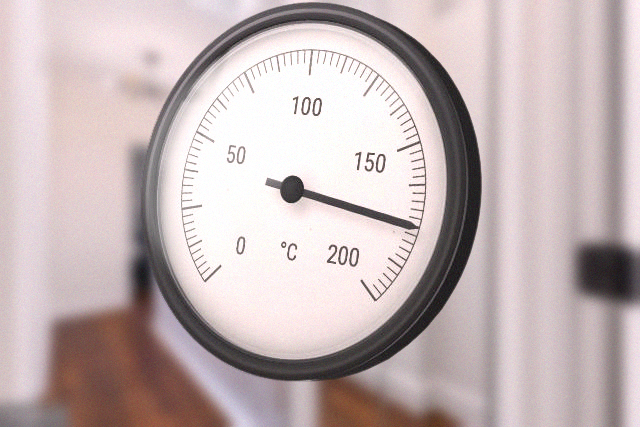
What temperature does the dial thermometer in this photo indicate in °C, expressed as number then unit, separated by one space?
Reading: 175 °C
